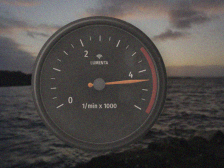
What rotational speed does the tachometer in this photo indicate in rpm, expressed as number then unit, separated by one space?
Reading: 4250 rpm
